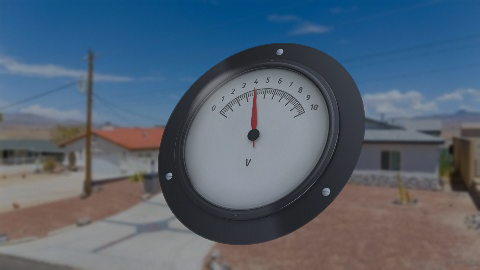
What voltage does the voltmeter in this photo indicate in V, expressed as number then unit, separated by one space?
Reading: 4 V
